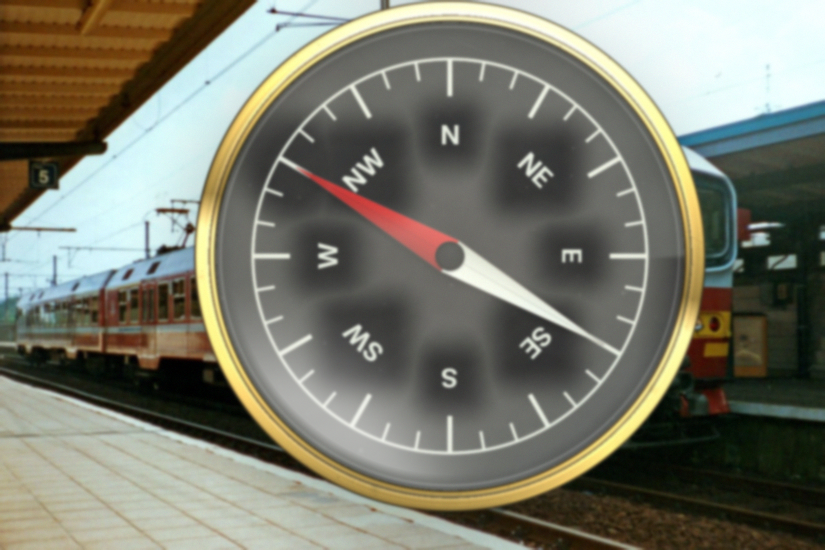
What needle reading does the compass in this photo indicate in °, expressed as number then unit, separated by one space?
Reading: 300 °
